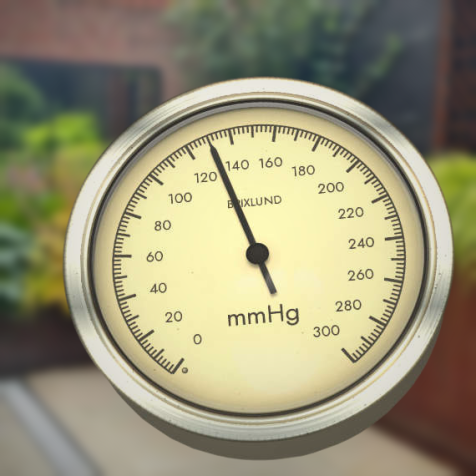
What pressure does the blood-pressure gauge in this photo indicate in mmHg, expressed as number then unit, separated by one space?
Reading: 130 mmHg
